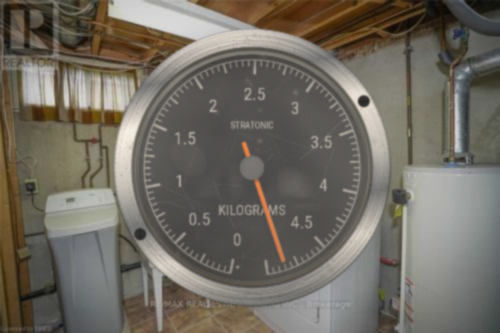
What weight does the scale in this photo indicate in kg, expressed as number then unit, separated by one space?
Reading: 4.85 kg
